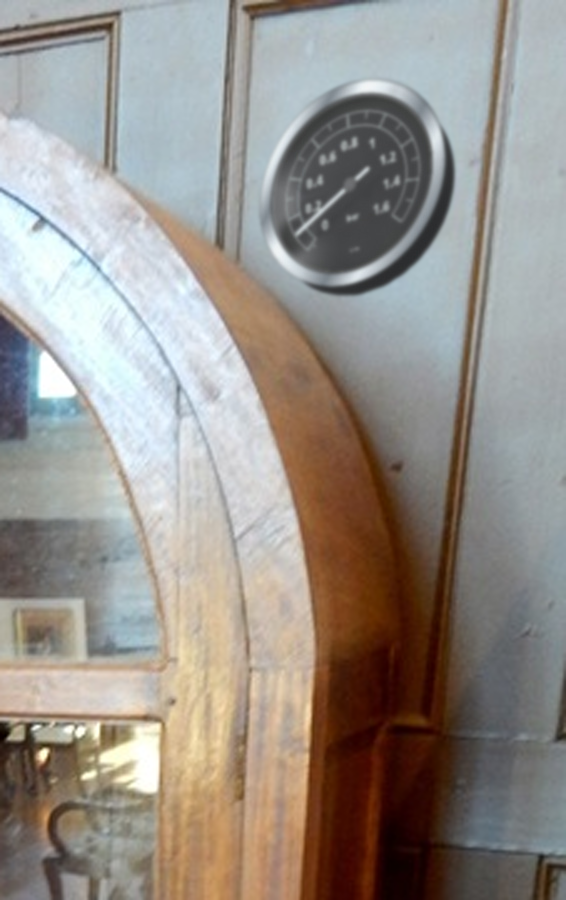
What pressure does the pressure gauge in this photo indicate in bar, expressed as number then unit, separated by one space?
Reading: 0.1 bar
